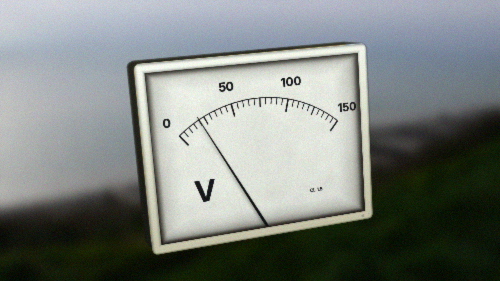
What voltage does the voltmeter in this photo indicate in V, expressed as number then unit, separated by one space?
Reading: 20 V
